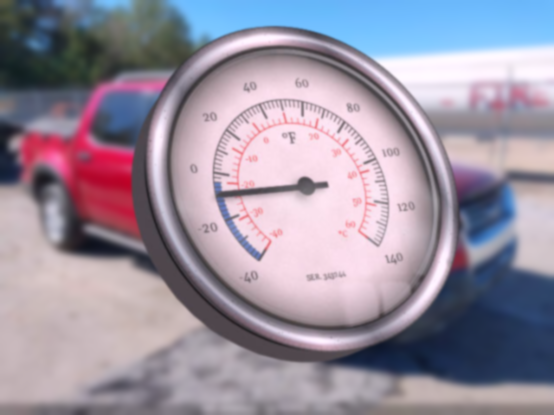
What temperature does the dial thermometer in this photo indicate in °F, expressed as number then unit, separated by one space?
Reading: -10 °F
